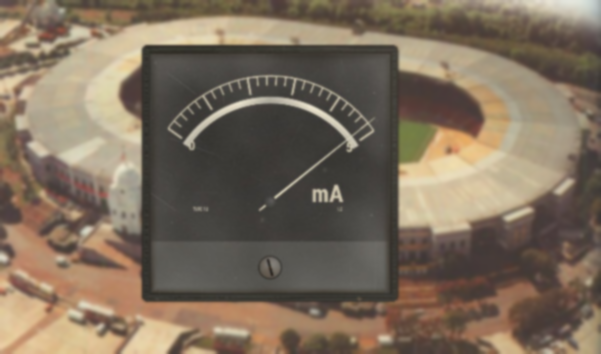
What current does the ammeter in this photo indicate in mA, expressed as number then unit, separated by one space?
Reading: 4.8 mA
